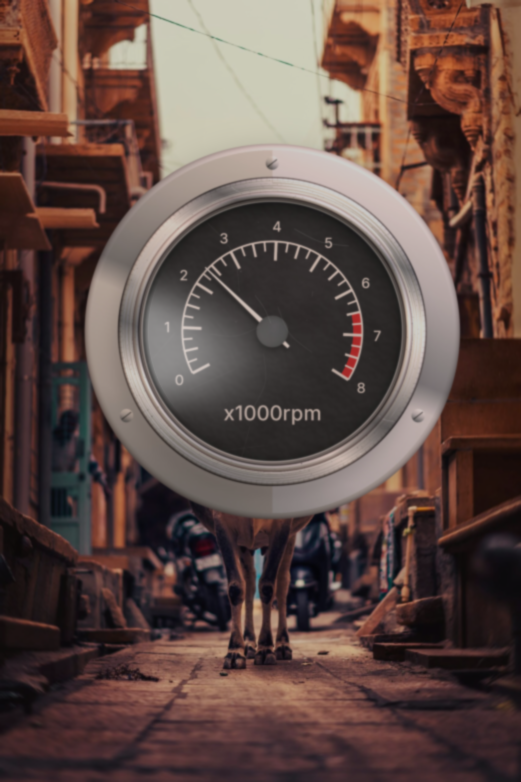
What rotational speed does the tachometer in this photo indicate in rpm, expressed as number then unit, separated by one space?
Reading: 2375 rpm
